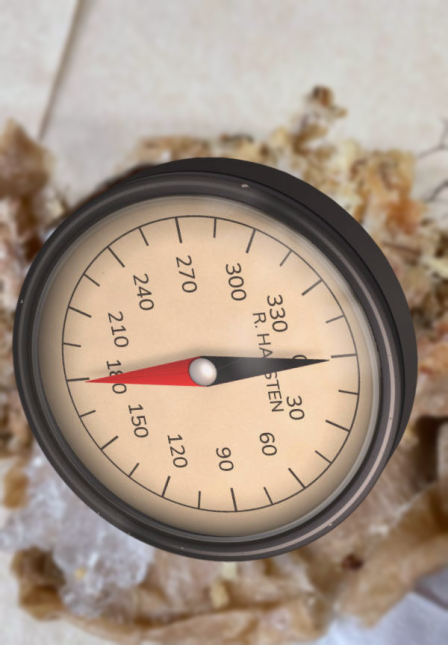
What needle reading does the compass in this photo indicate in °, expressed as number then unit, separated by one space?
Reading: 180 °
